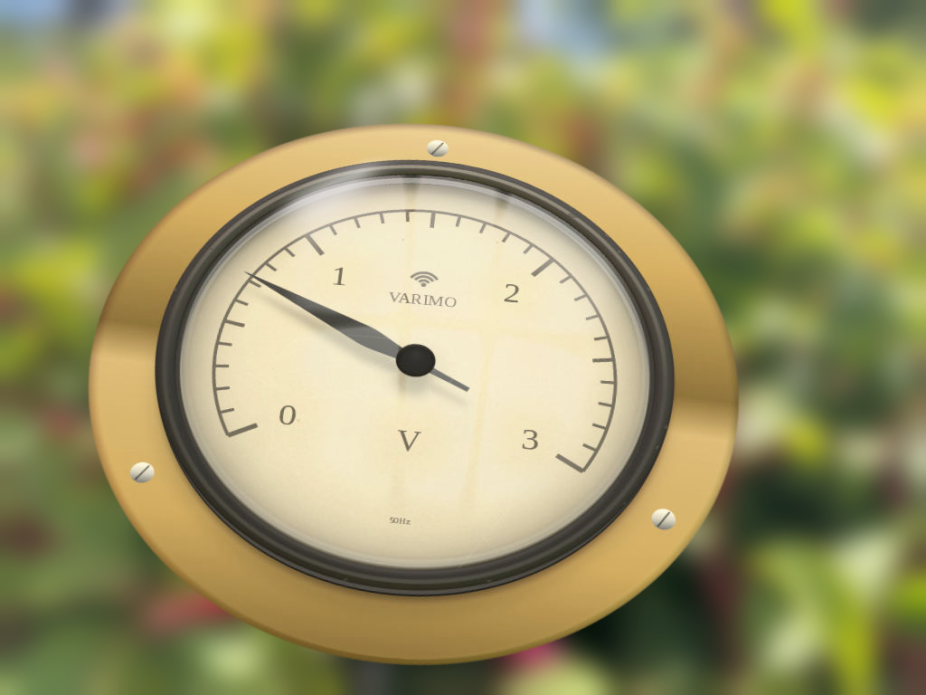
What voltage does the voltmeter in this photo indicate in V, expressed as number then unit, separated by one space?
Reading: 0.7 V
